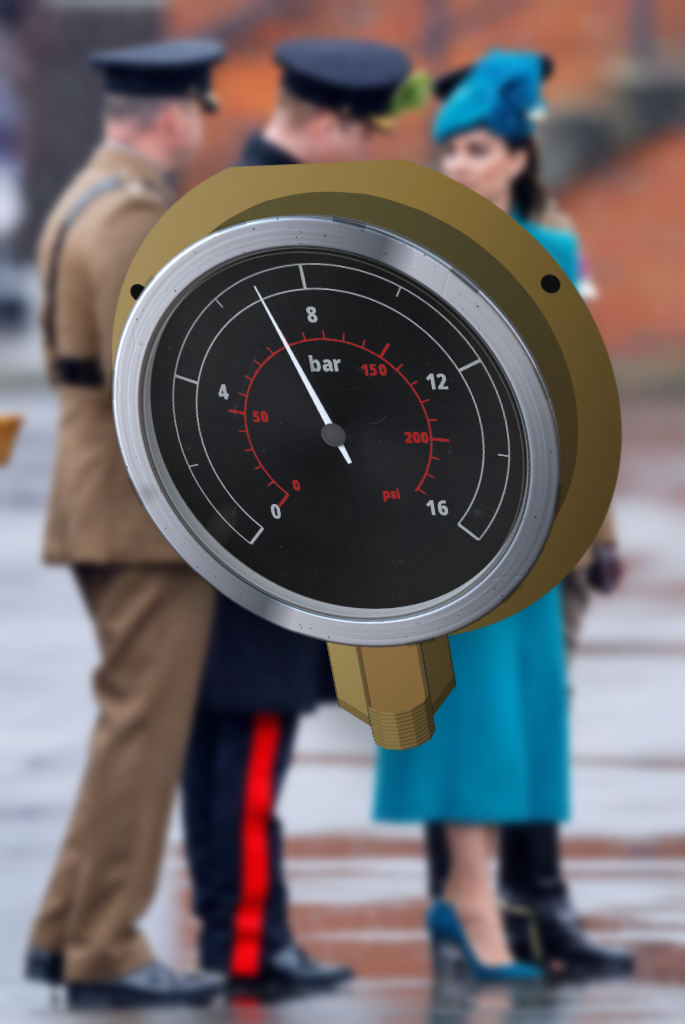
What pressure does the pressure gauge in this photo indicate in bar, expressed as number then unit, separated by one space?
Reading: 7 bar
